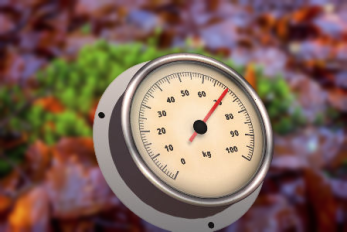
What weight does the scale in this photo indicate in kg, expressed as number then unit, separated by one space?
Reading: 70 kg
